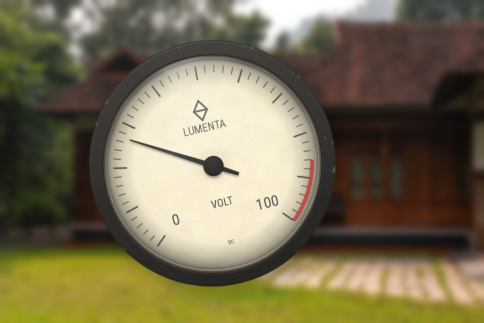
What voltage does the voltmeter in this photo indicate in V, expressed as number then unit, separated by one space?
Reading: 27 V
